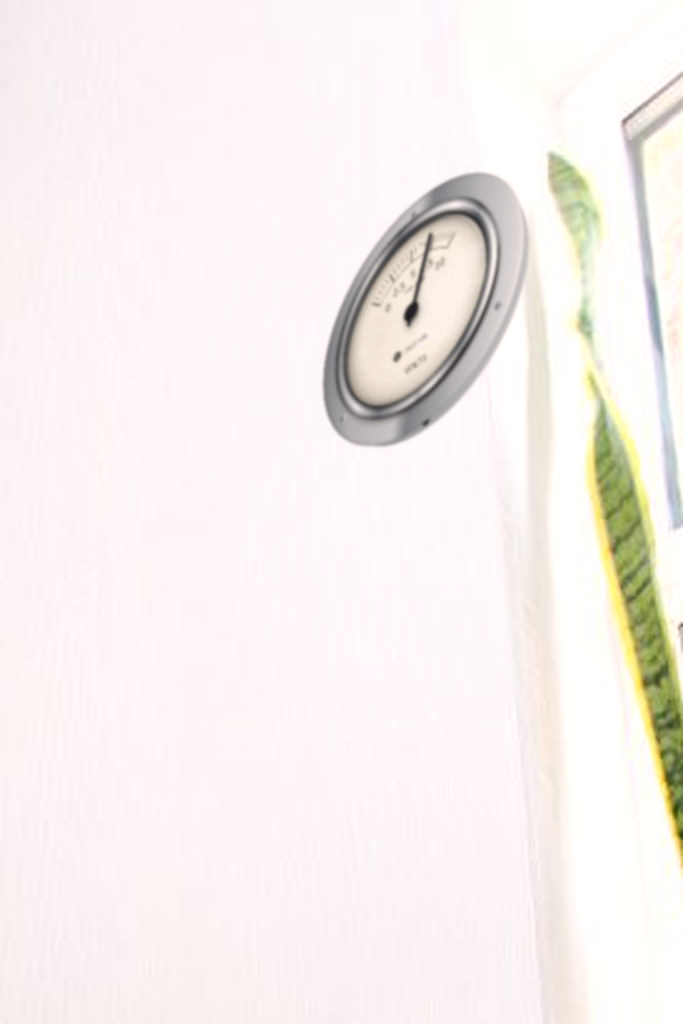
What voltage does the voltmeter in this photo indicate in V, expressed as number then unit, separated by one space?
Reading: 7.5 V
